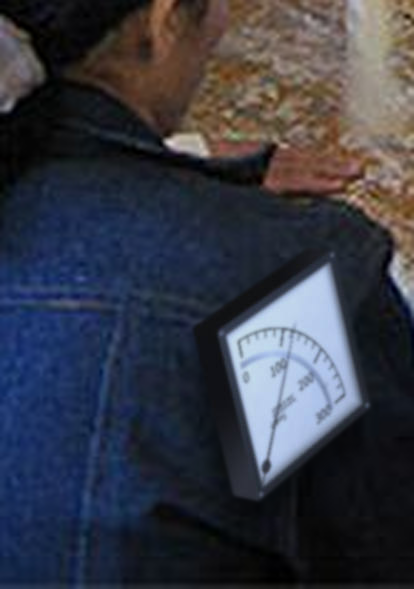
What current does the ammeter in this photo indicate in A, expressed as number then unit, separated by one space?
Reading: 120 A
